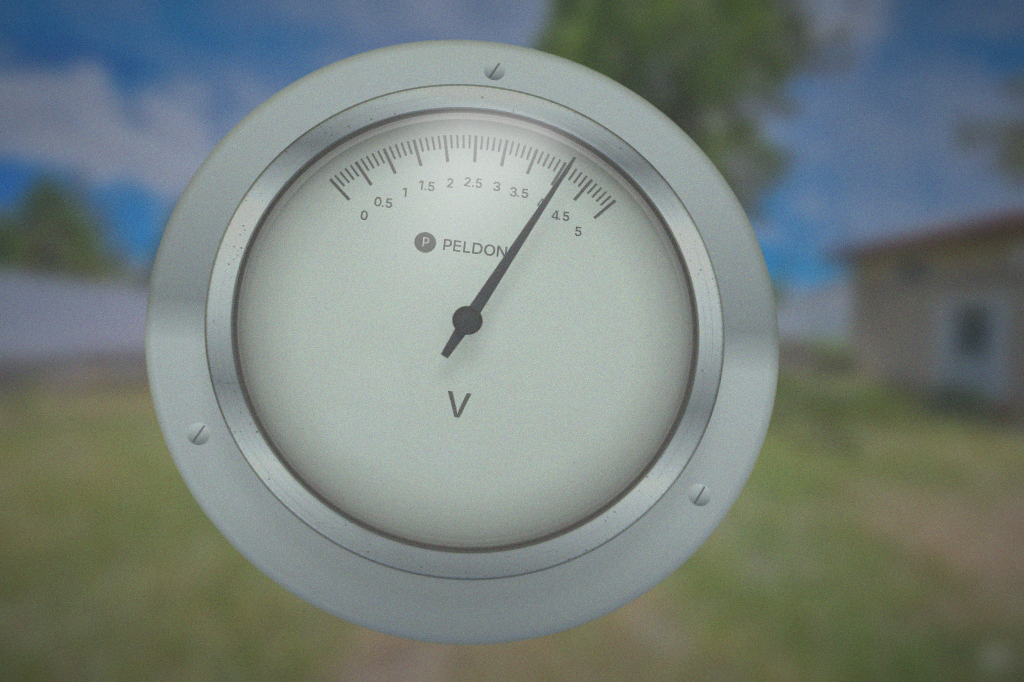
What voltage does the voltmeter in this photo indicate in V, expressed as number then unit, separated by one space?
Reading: 4.1 V
